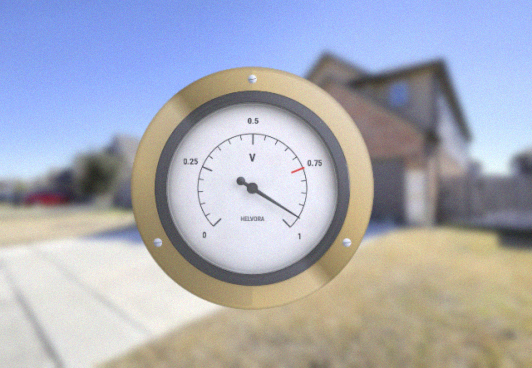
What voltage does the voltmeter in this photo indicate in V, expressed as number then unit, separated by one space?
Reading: 0.95 V
